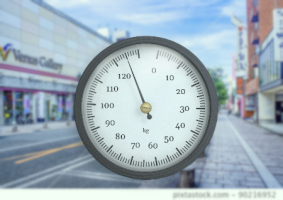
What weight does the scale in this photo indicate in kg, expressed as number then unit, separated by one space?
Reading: 125 kg
